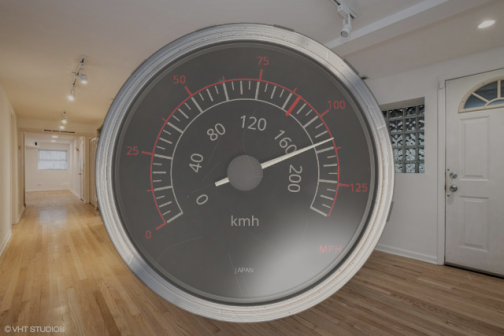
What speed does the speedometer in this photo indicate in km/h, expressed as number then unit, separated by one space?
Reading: 175 km/h
